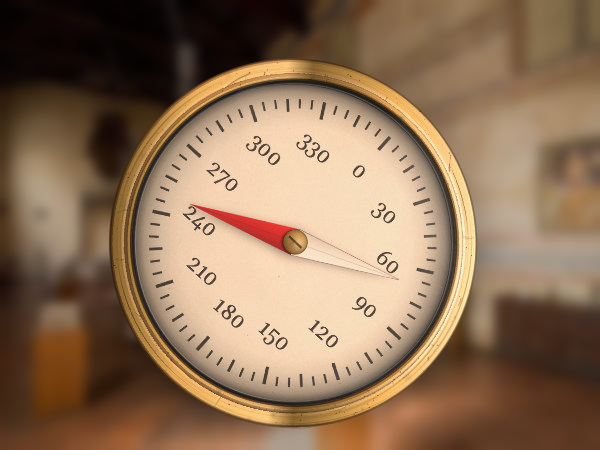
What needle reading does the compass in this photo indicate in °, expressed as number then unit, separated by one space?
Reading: 247.5 °
